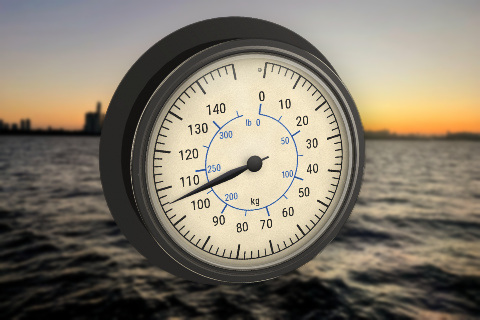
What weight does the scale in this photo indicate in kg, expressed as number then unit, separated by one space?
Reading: 106 kg
